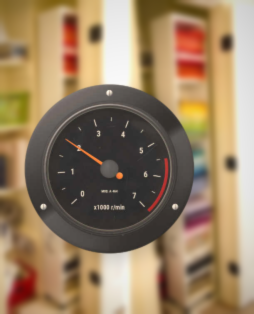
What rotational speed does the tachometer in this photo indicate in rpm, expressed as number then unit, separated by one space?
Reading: 2000 rpm
